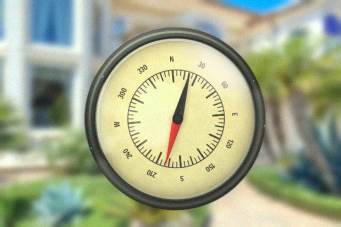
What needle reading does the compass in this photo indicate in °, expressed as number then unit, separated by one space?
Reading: 200 °
